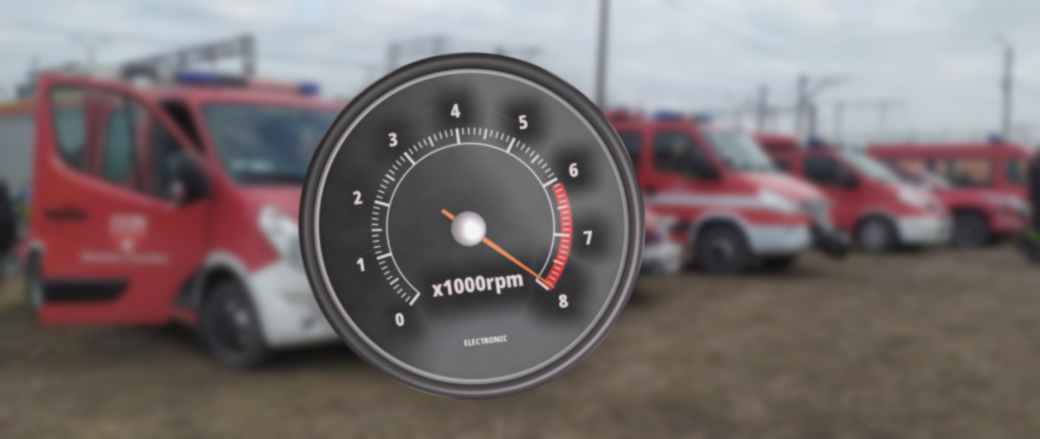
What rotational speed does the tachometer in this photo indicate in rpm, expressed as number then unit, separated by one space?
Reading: 7900 rpm
